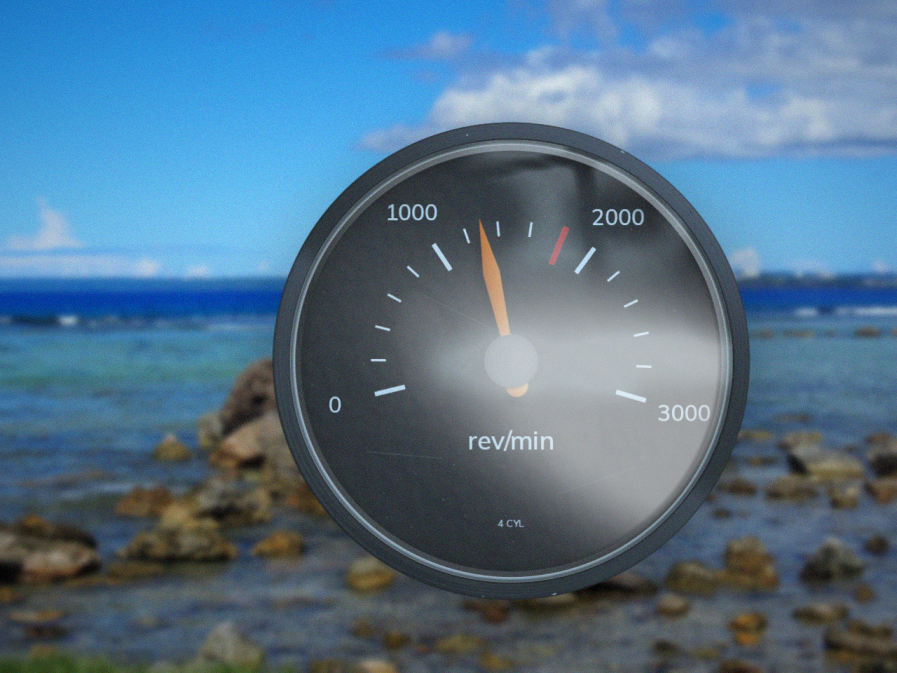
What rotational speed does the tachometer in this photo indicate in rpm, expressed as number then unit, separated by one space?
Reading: 1300 rpm
